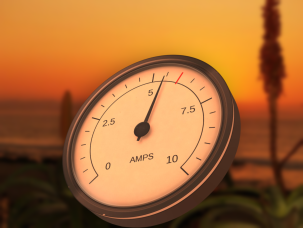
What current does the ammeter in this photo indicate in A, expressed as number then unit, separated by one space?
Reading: 5.5 A
